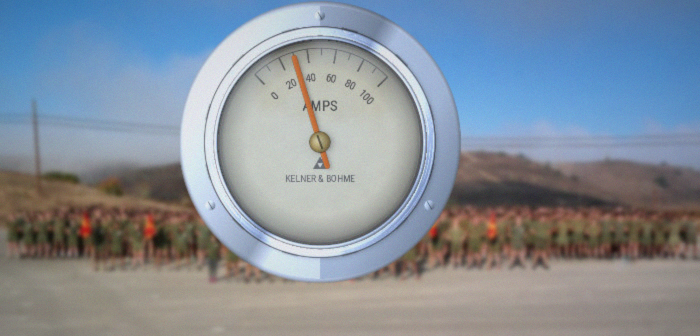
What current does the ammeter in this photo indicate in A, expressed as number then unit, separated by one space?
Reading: 30 A
